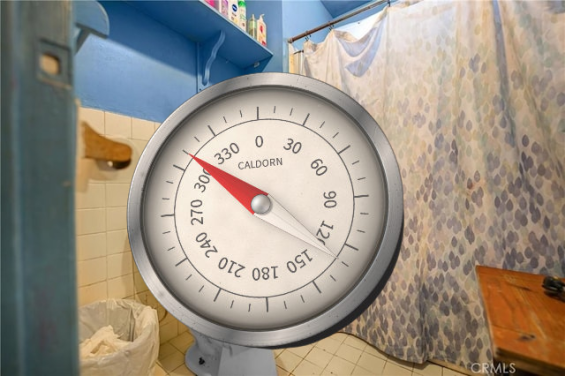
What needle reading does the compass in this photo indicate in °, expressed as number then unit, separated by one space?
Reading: 310 °
